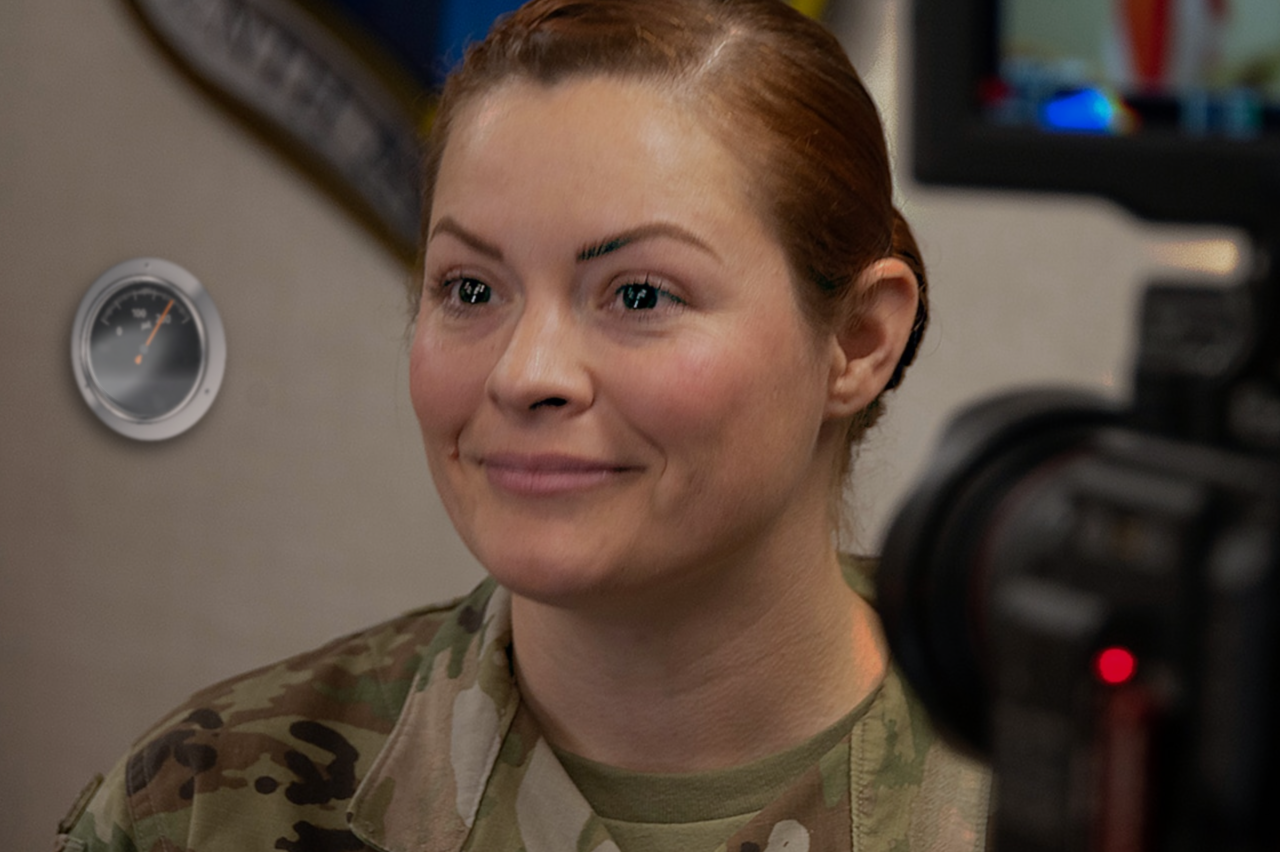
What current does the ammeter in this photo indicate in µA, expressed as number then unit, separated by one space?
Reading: 200 µA
